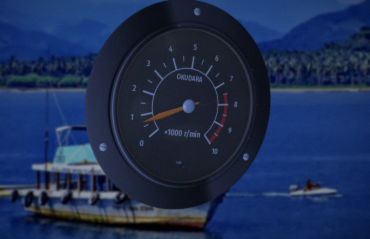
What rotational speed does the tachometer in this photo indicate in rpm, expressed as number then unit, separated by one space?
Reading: 750 rpm
